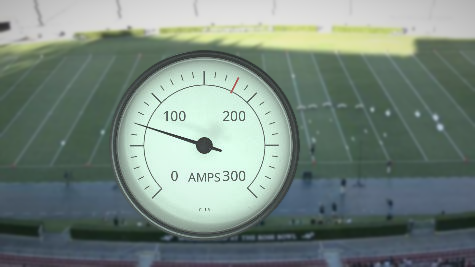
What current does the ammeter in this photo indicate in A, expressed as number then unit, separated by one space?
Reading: 70 A
